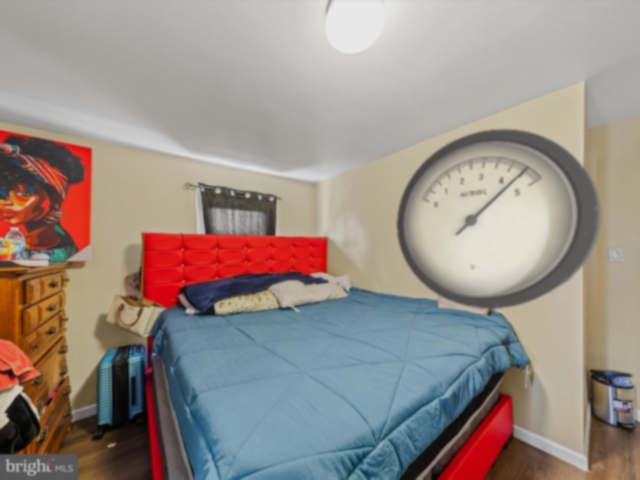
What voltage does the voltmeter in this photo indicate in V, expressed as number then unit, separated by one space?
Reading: 4.5 V
